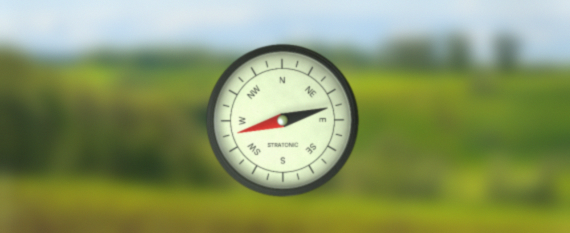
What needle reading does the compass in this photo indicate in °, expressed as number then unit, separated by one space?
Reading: 255 °
